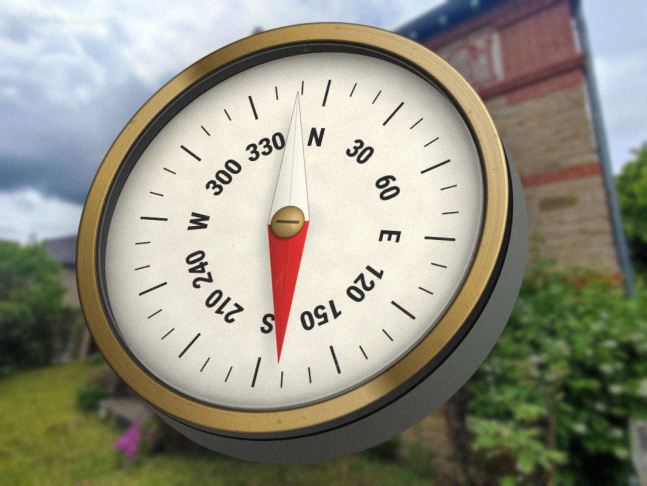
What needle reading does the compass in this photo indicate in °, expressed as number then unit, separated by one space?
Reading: 170 °
